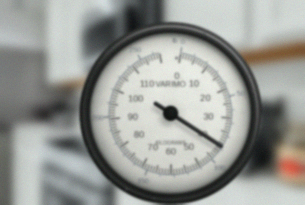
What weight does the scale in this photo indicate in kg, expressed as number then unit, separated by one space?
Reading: 40 kg
